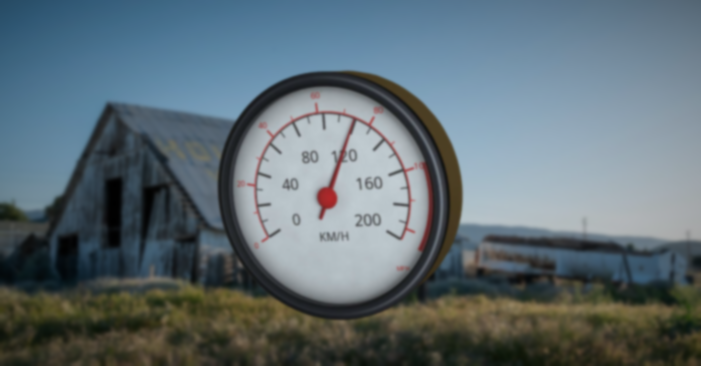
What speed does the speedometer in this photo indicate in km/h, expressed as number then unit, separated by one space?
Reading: 120 km/h
